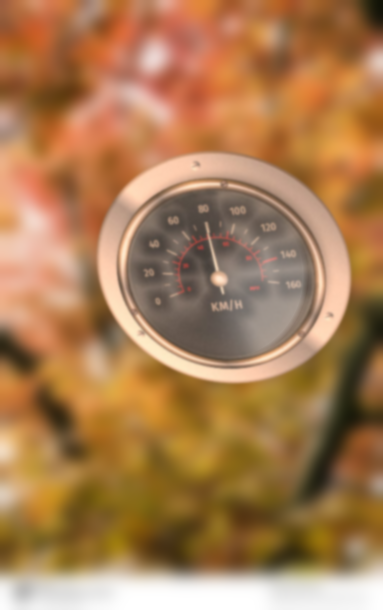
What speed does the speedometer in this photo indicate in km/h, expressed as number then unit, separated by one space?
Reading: 80 km/h
